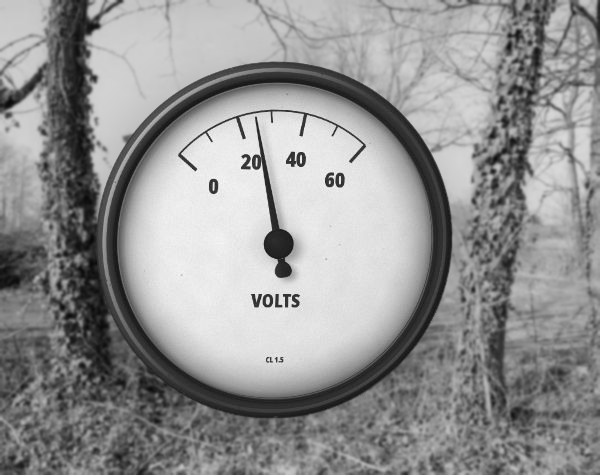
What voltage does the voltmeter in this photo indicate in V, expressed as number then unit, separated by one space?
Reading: 25 V
